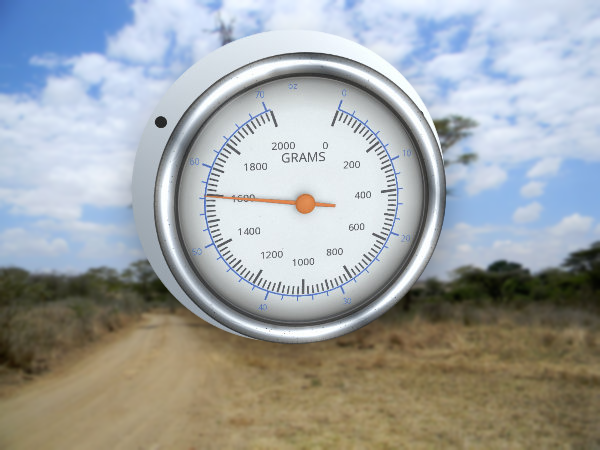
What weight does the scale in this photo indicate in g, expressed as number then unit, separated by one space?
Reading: 1600 g
